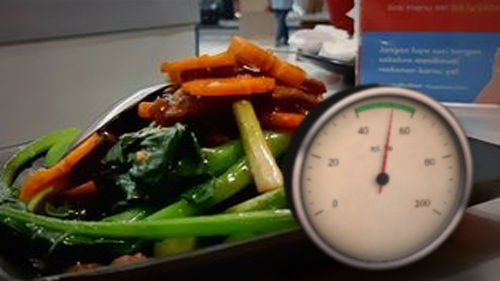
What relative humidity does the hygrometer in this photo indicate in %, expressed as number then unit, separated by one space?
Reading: 52 %
